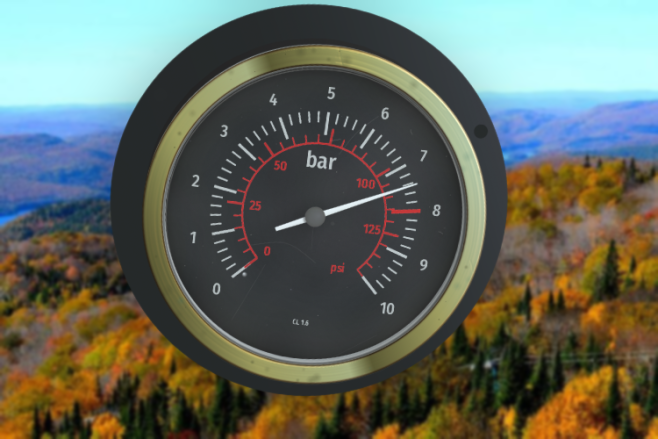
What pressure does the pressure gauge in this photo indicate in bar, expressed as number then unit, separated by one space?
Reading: 7.4 bar
